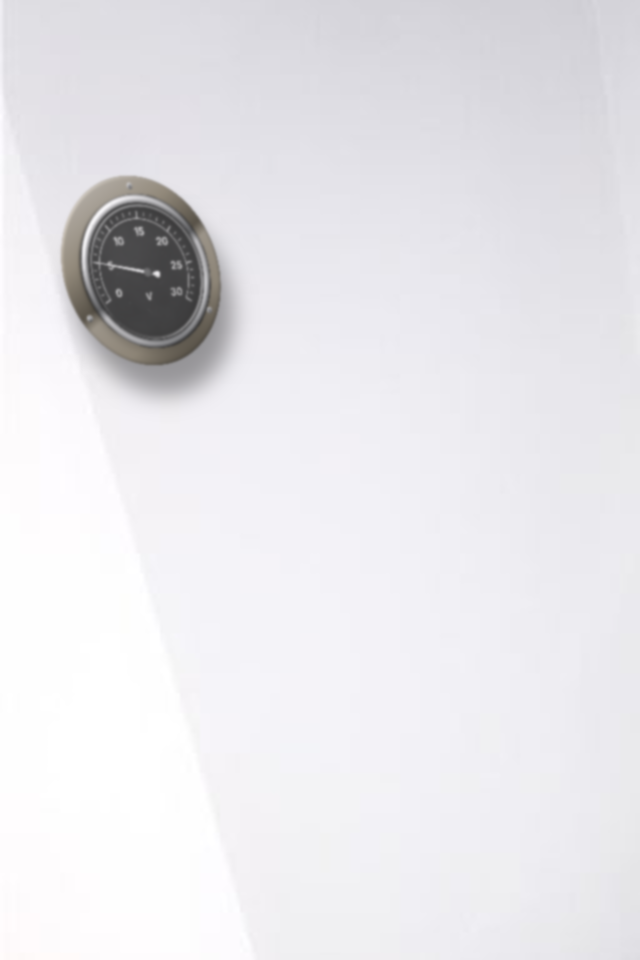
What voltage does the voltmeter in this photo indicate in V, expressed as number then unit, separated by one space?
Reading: 5 V
